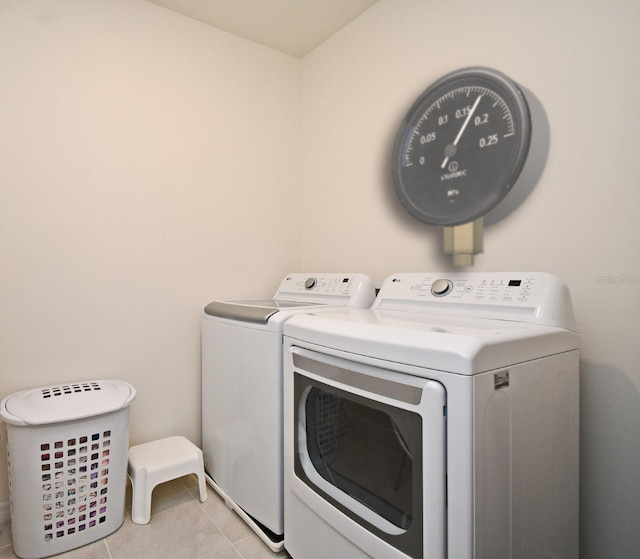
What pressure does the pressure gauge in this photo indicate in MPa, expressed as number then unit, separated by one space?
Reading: 0.175 MPa
